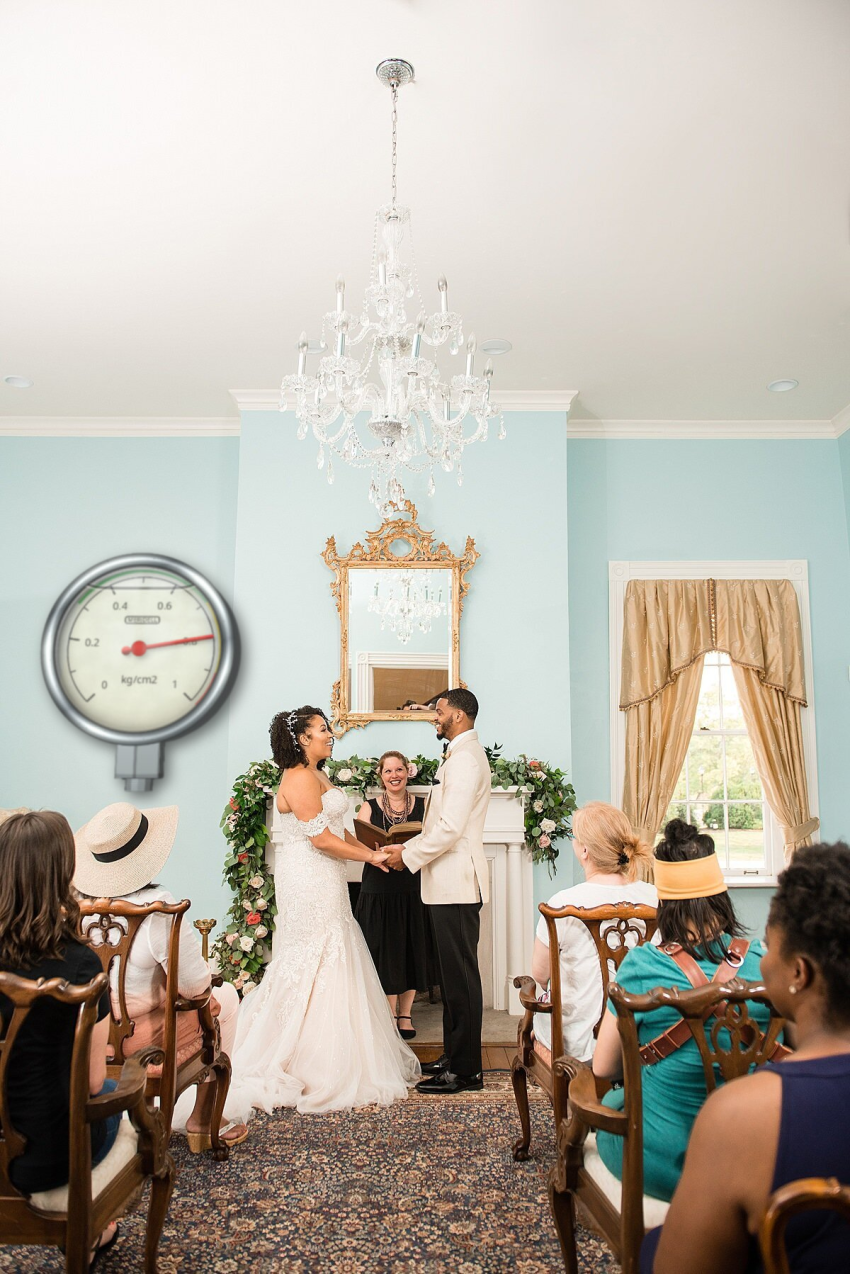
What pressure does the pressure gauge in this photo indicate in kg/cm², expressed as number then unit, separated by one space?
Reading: 0.8 kg/cm²
